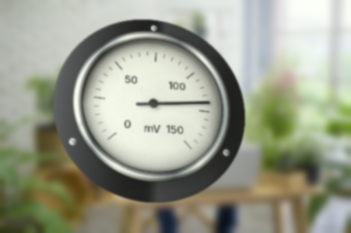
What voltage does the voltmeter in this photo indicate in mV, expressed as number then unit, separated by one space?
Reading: 120 mV
